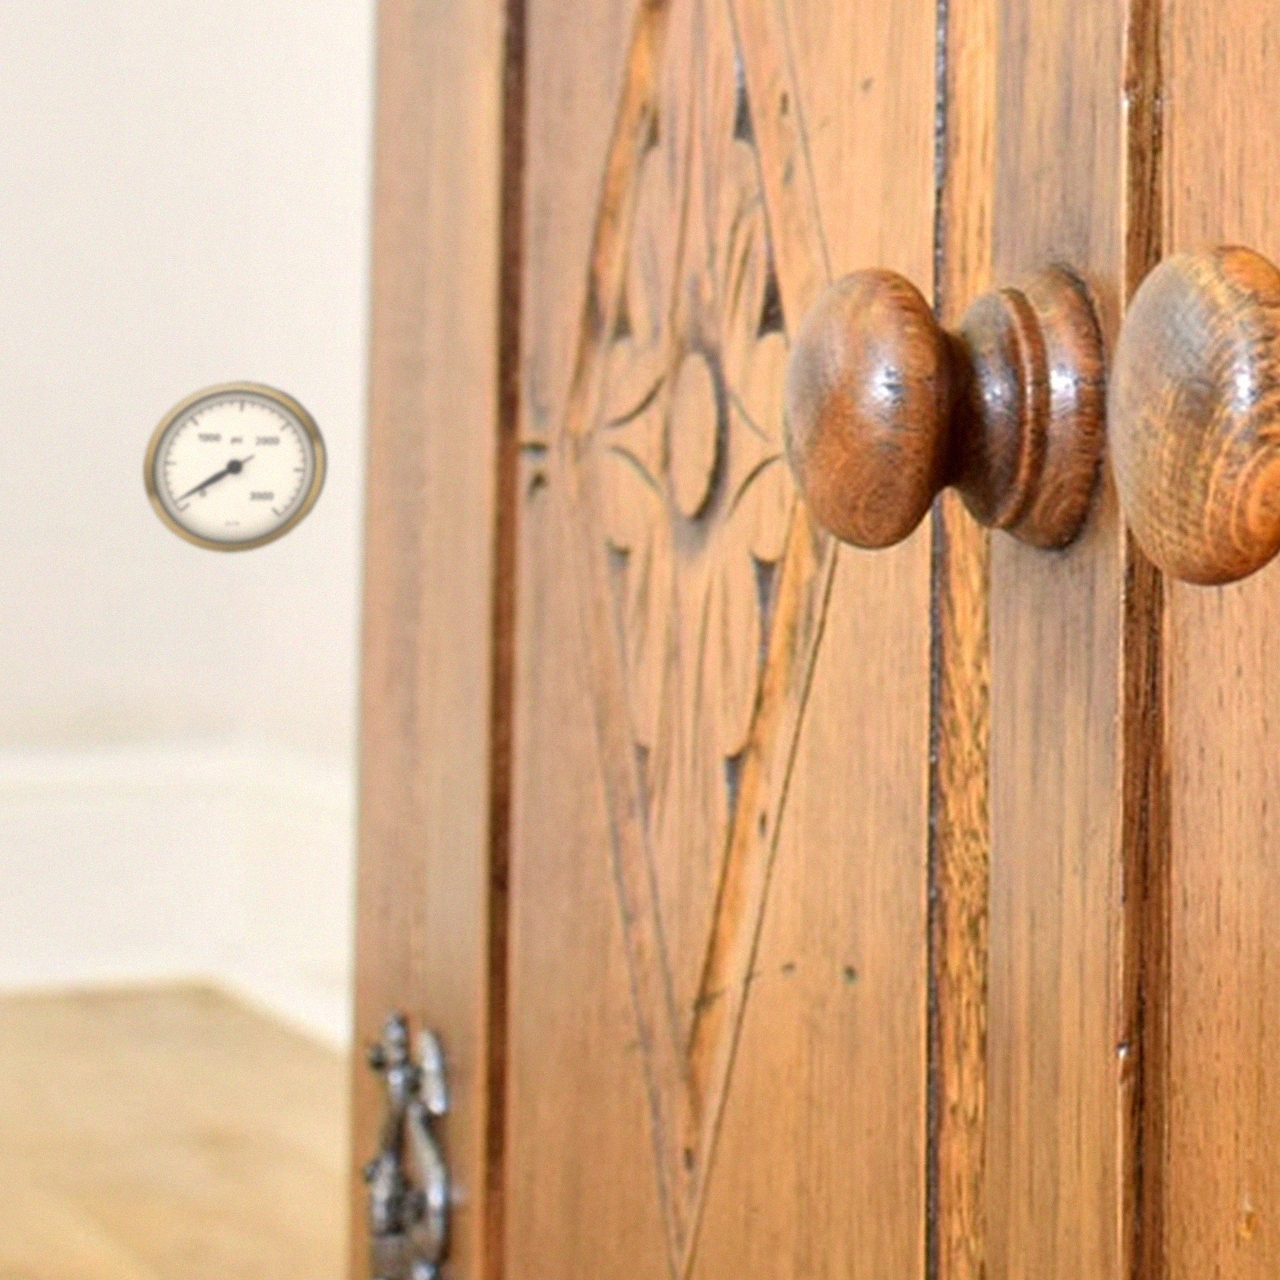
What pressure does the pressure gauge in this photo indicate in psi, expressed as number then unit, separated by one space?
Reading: 100 psi
